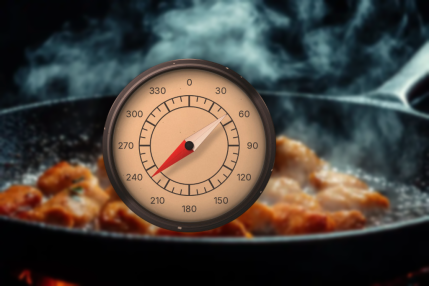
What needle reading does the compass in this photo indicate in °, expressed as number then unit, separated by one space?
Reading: 230 °
